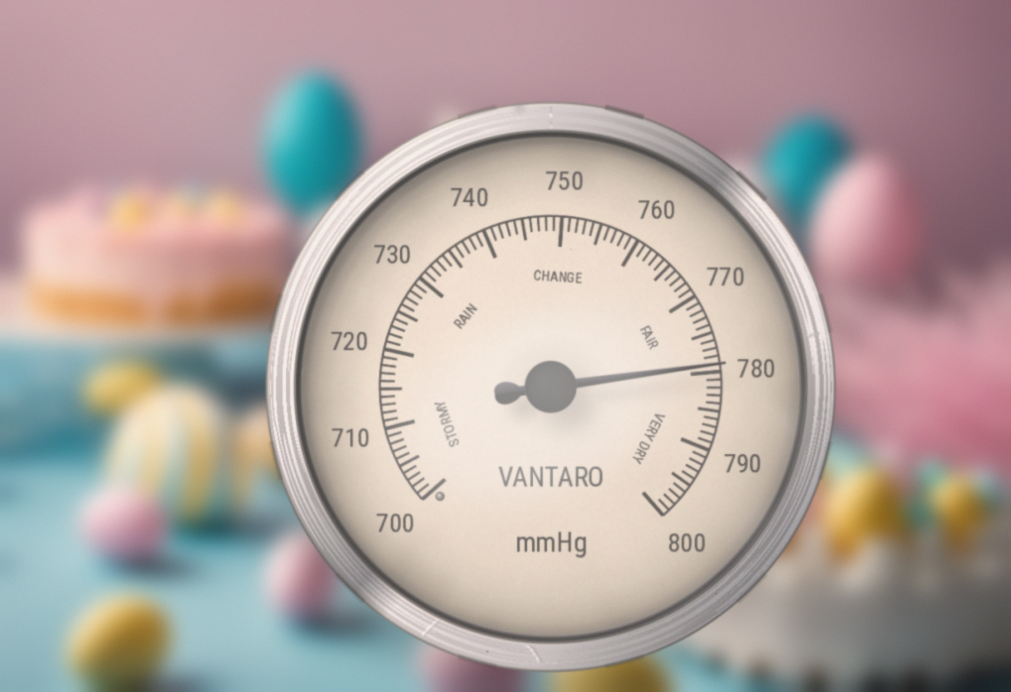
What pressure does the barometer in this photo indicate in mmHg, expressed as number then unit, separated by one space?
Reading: 779 mmHg
